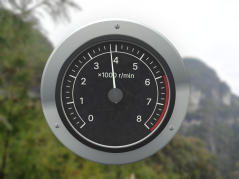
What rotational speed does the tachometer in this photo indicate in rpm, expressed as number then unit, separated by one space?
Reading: 3800 rpm
